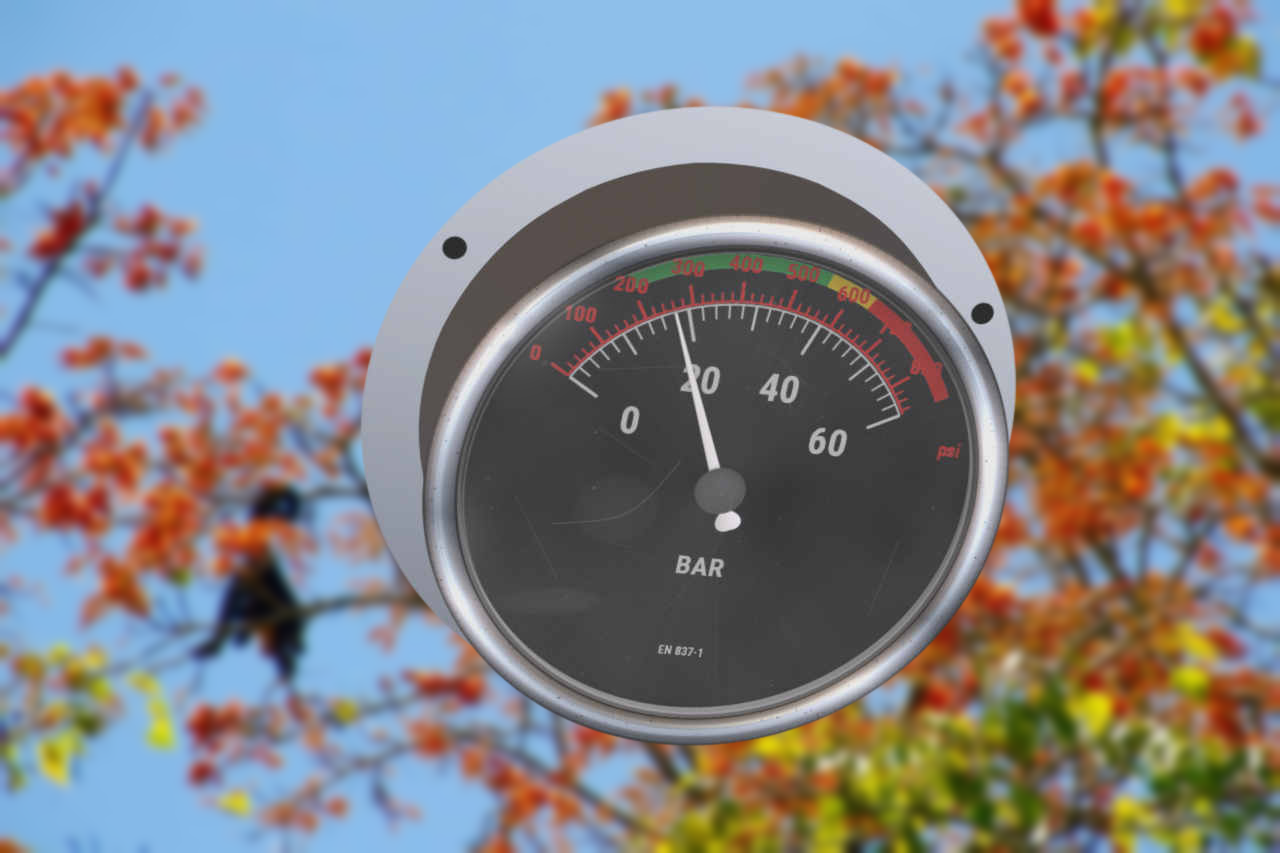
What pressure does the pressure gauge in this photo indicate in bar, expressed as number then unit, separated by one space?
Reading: 18 bar
